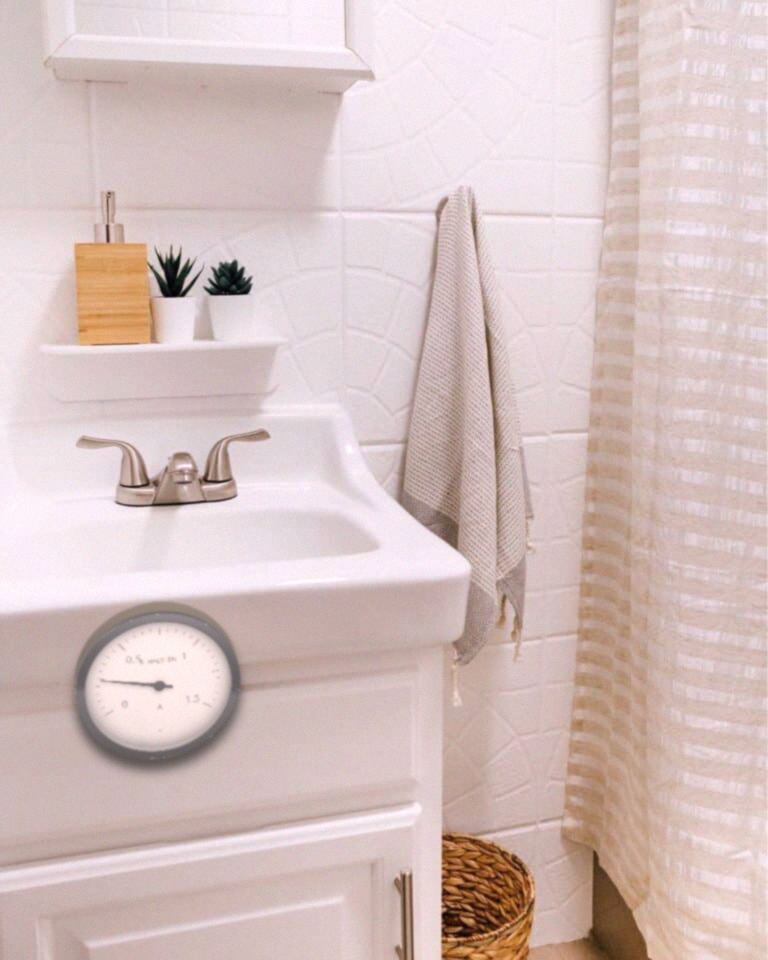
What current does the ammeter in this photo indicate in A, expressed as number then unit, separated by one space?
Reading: 0.25 A
